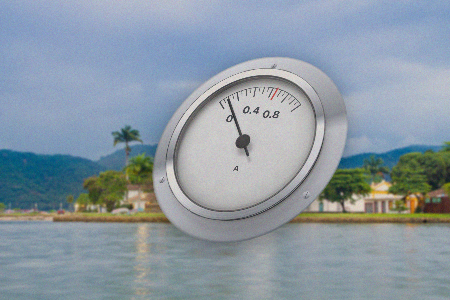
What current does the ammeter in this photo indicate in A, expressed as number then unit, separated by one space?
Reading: 0.1 A
